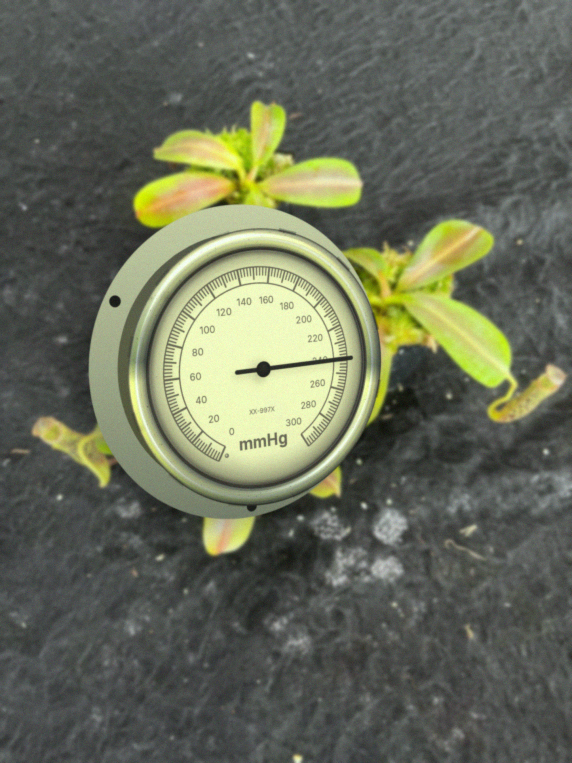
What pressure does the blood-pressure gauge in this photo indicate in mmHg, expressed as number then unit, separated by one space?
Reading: 240 mmHg
